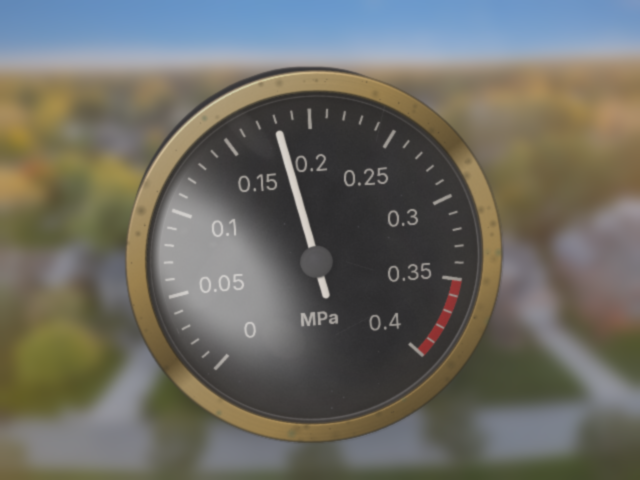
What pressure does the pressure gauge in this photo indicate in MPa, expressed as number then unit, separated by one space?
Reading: 0.18 MPa
